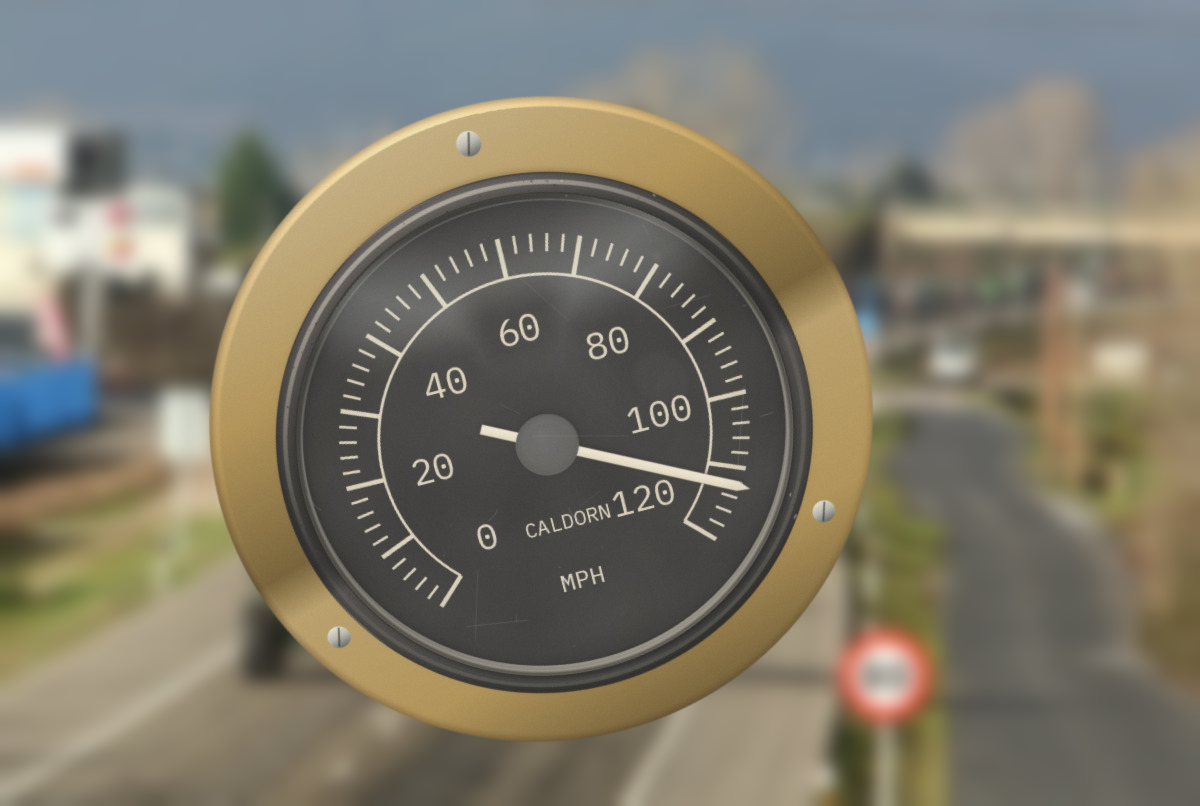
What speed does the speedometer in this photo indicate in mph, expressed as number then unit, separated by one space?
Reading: 112 mph
